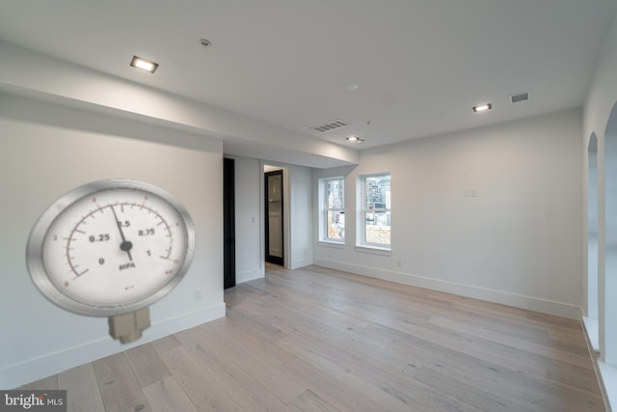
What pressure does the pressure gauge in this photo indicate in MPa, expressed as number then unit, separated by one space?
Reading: 0.45 MPa
